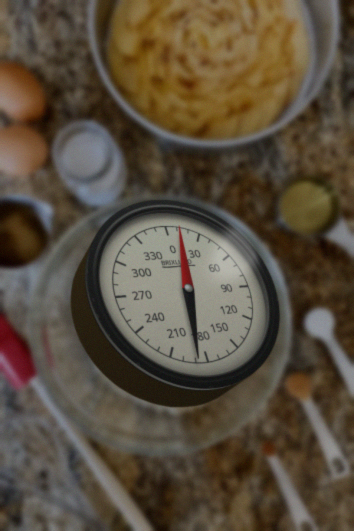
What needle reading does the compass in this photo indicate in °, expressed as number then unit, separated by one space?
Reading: 10 °
